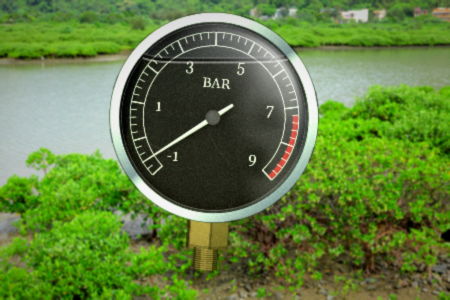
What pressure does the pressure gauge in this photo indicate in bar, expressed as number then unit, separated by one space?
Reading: -0.6 bar
